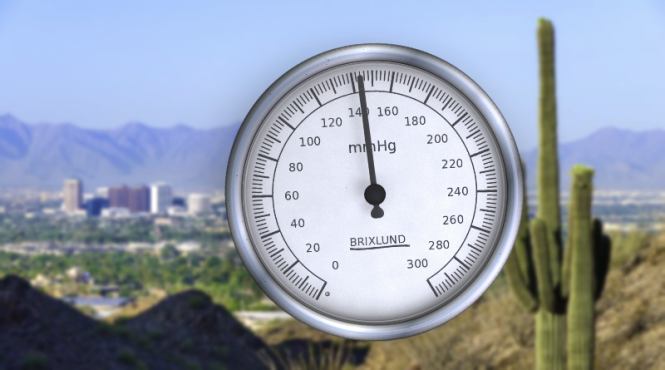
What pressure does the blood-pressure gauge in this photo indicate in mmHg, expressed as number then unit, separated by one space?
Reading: 144 mmHg
